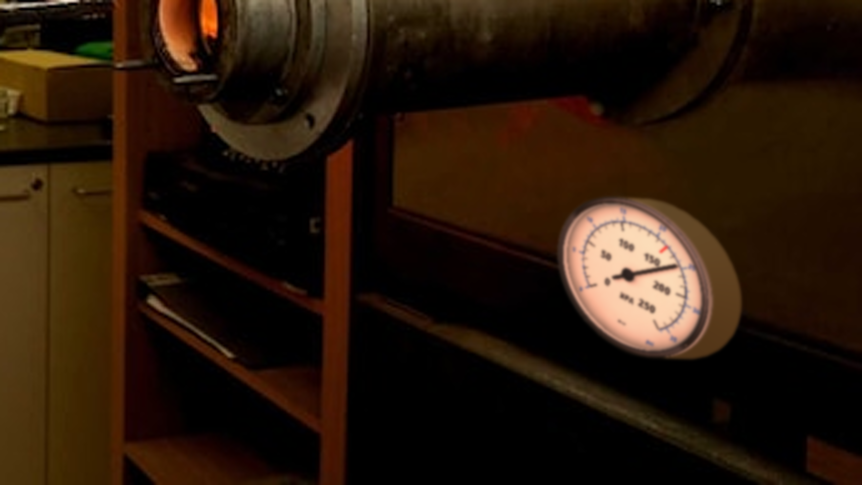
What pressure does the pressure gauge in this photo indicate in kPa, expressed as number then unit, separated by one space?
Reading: 170 kPa
